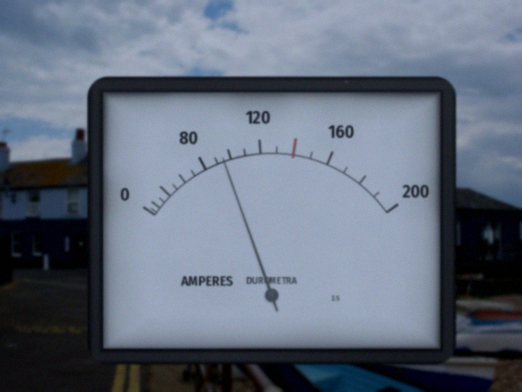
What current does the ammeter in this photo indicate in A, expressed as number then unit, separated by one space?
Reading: 95 A
